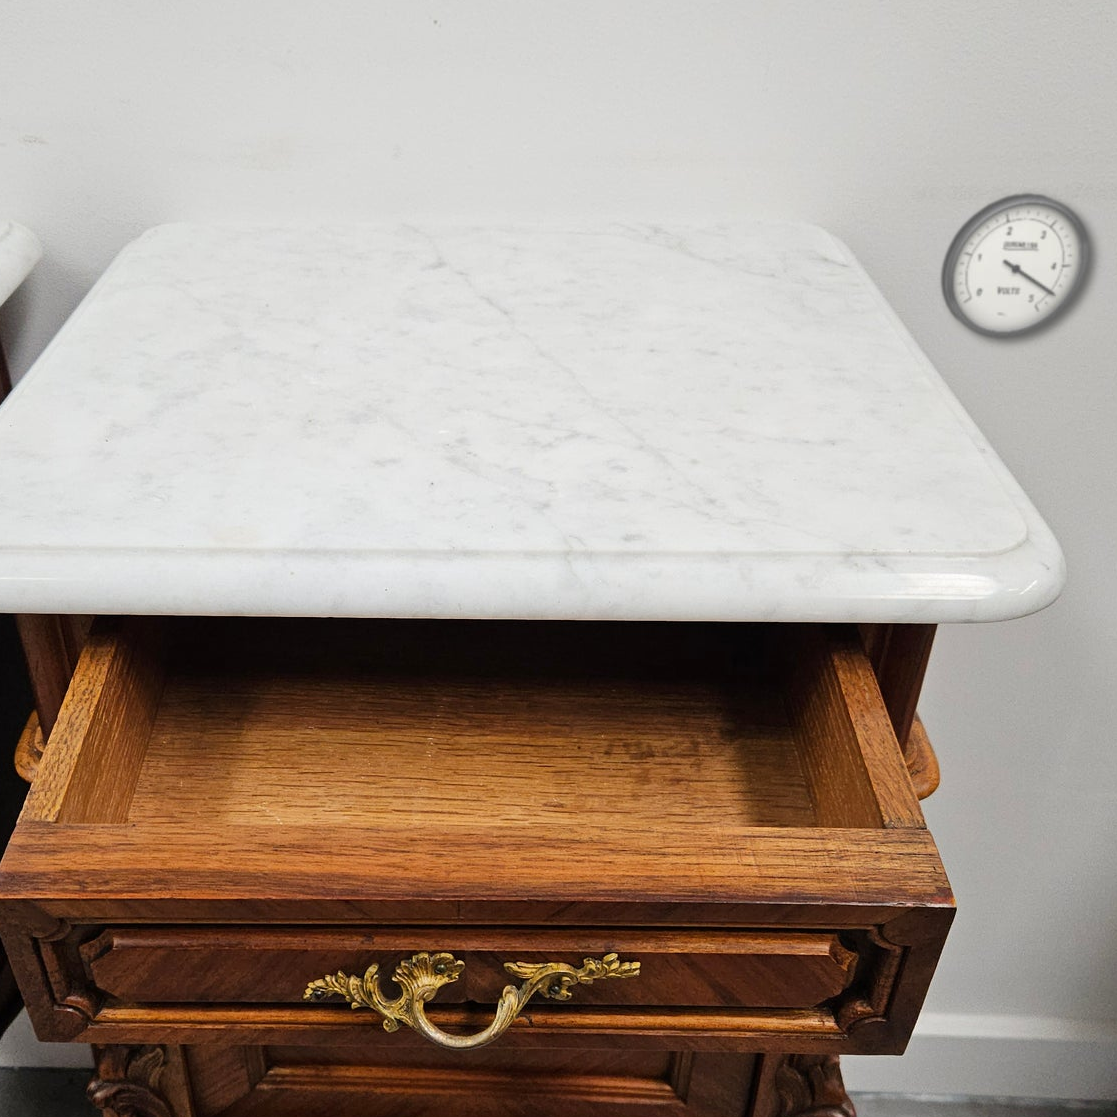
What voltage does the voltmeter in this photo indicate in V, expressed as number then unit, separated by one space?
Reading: 4.6 V
